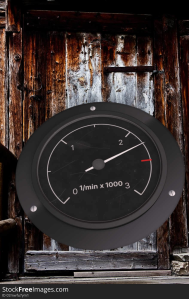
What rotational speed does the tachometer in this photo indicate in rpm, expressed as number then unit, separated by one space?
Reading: 2250 rpm
